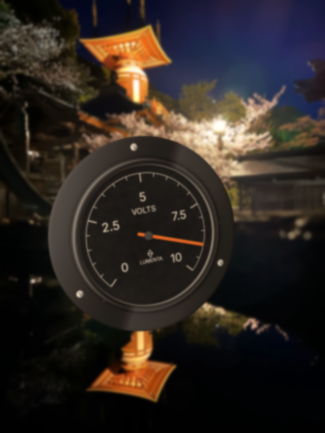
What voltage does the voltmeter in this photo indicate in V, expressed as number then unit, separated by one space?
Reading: 9 V
